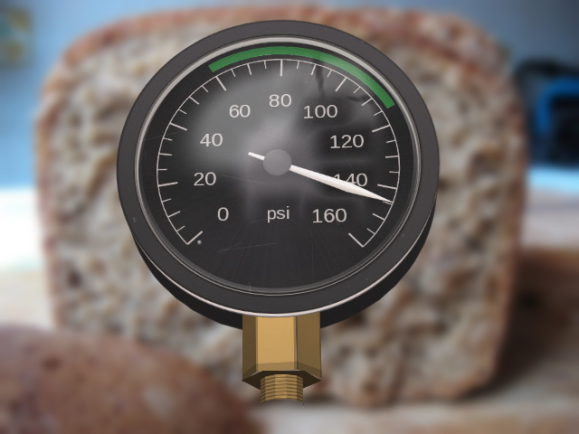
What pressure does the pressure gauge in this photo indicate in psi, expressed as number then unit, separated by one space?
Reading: 145 psi
